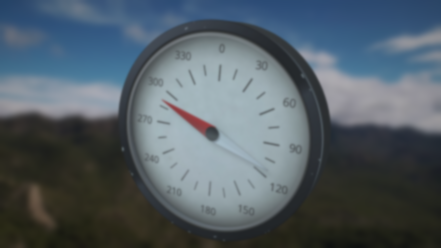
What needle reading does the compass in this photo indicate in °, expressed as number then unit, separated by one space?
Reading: 292.5 °
